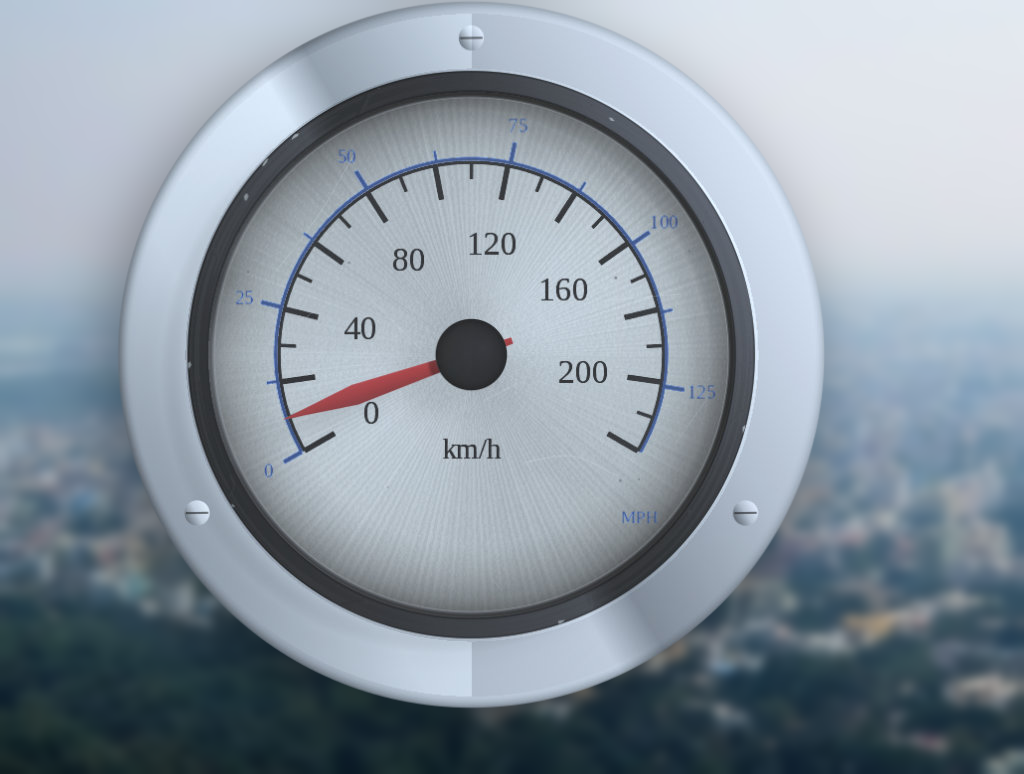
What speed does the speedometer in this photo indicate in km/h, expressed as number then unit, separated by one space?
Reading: 10 km/h
